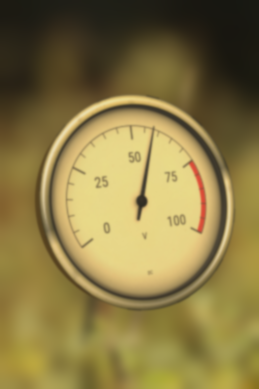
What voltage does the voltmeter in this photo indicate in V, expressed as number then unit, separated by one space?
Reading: 57.5 V
